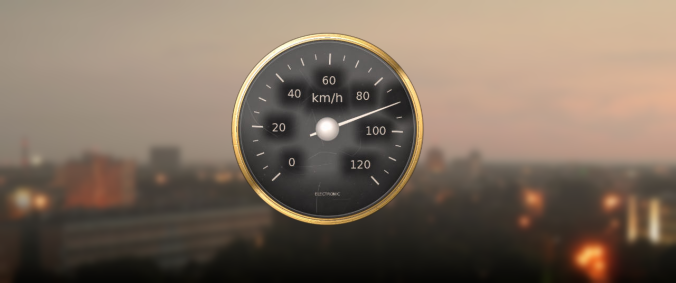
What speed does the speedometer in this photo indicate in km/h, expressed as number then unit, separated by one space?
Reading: 90 km/h
